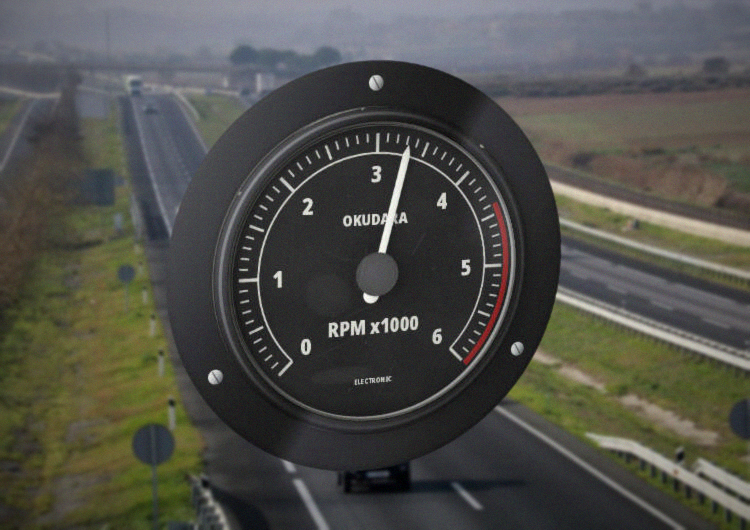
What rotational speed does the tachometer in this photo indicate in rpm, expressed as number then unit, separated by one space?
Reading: 3300 rpm
